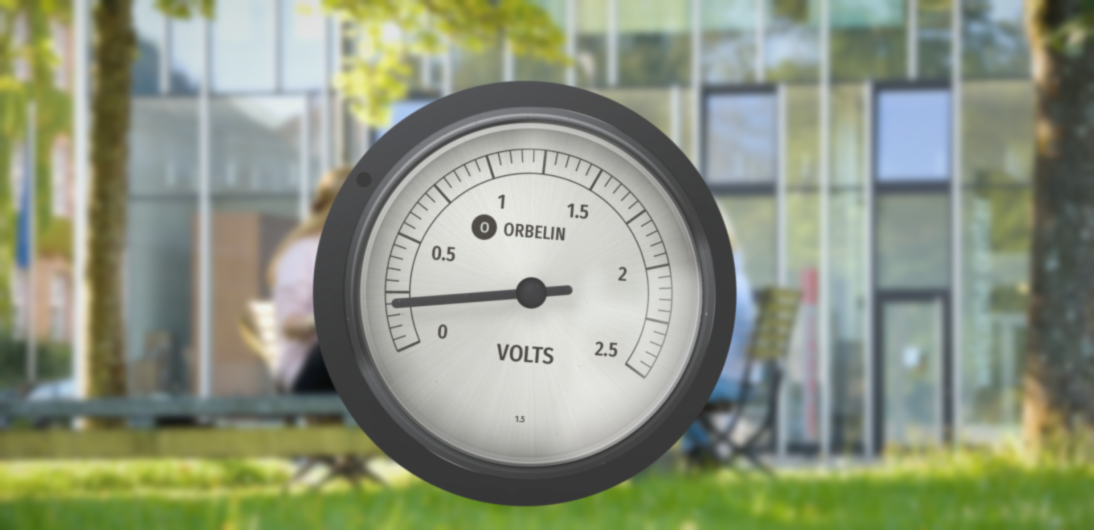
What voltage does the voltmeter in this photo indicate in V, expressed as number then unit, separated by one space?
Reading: 0.2 V
